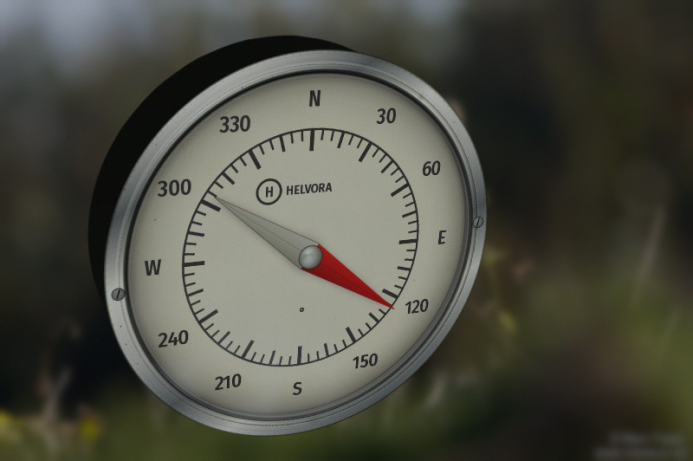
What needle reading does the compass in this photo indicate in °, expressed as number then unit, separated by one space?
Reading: 125 °
